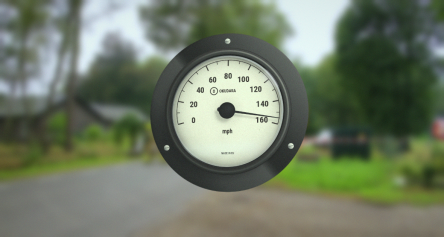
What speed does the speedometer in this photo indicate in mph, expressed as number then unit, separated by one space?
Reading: 155 mph
